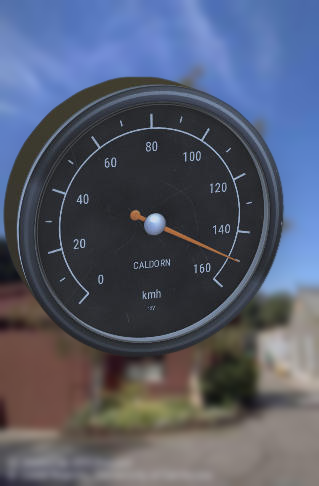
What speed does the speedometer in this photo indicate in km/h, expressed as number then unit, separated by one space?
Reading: 150 km/h
